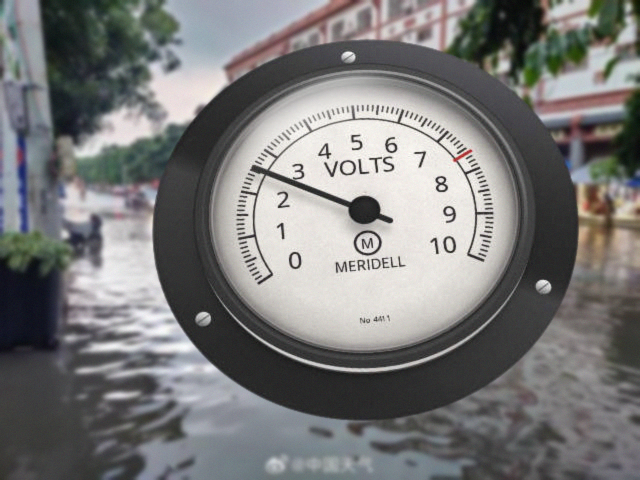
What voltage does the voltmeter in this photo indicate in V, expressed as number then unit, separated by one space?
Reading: 2.5 V
